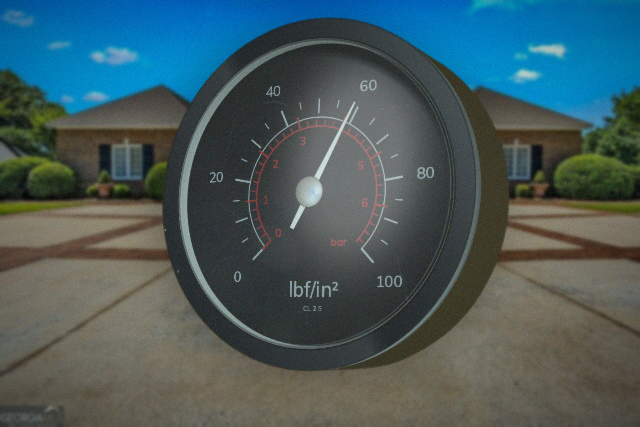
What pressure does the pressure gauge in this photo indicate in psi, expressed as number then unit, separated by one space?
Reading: 60 psi
